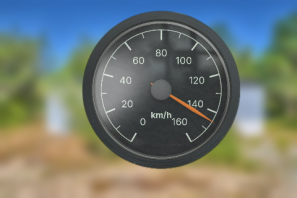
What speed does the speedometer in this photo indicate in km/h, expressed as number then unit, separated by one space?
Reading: 145 km/h
